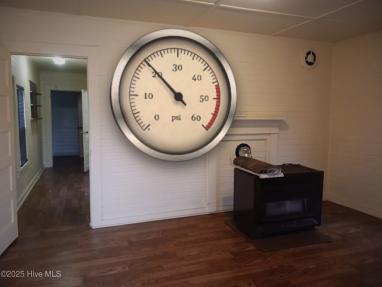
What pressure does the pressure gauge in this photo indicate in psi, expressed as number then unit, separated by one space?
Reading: 20 psi
